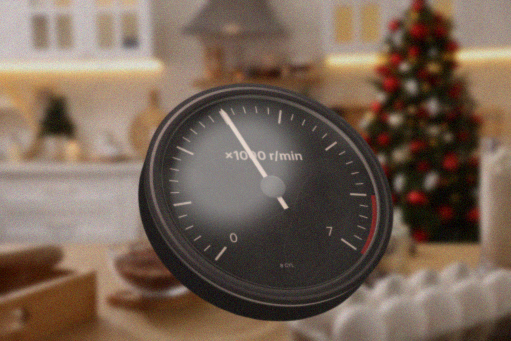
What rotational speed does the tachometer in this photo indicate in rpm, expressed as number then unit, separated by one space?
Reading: 3000 rpm
